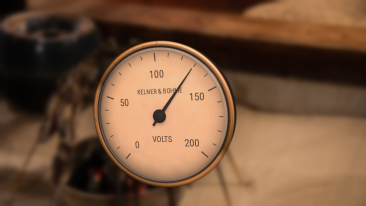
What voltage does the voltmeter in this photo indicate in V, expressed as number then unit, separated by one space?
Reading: 130 V
